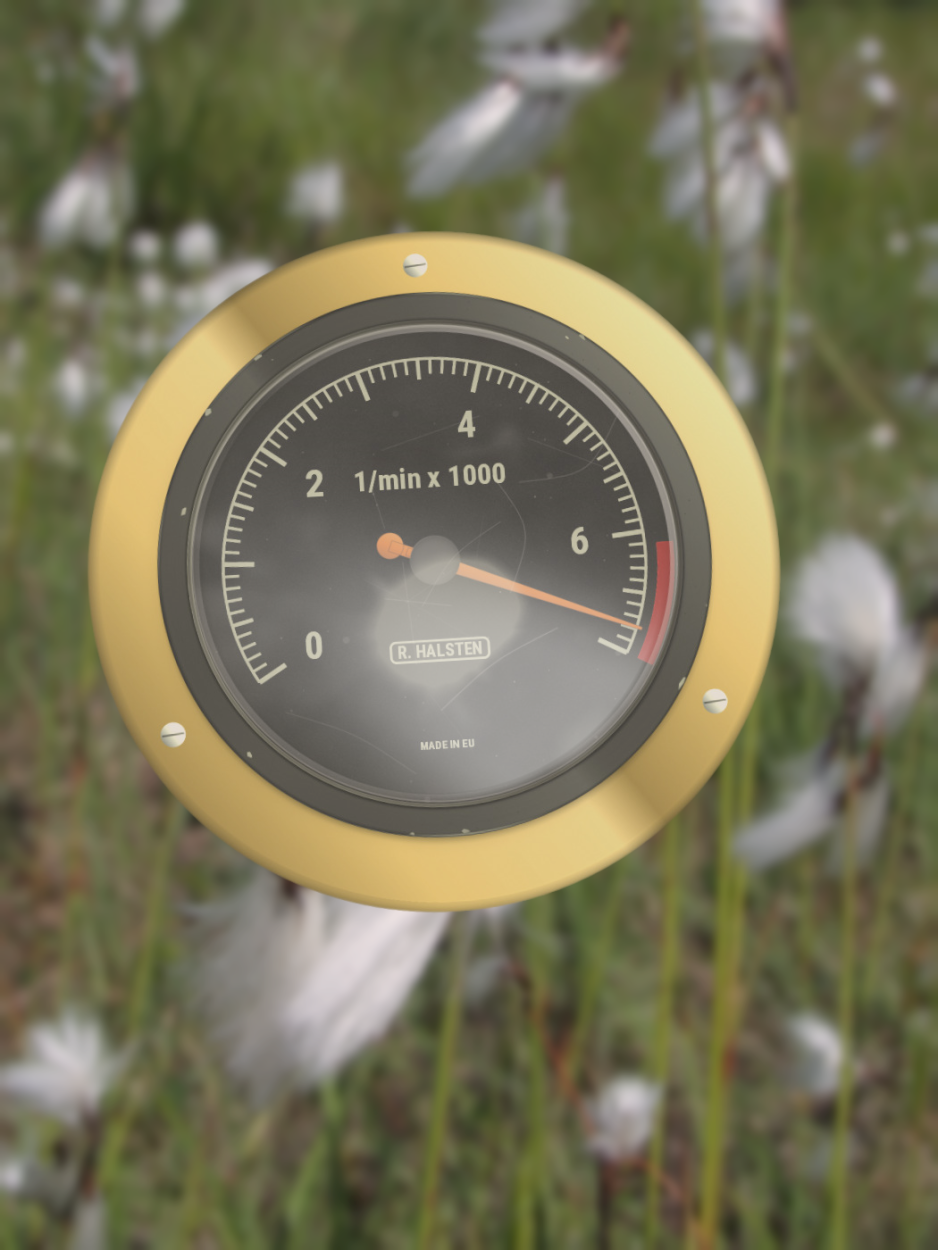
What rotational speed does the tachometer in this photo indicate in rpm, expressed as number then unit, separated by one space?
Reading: 6800 rpm
